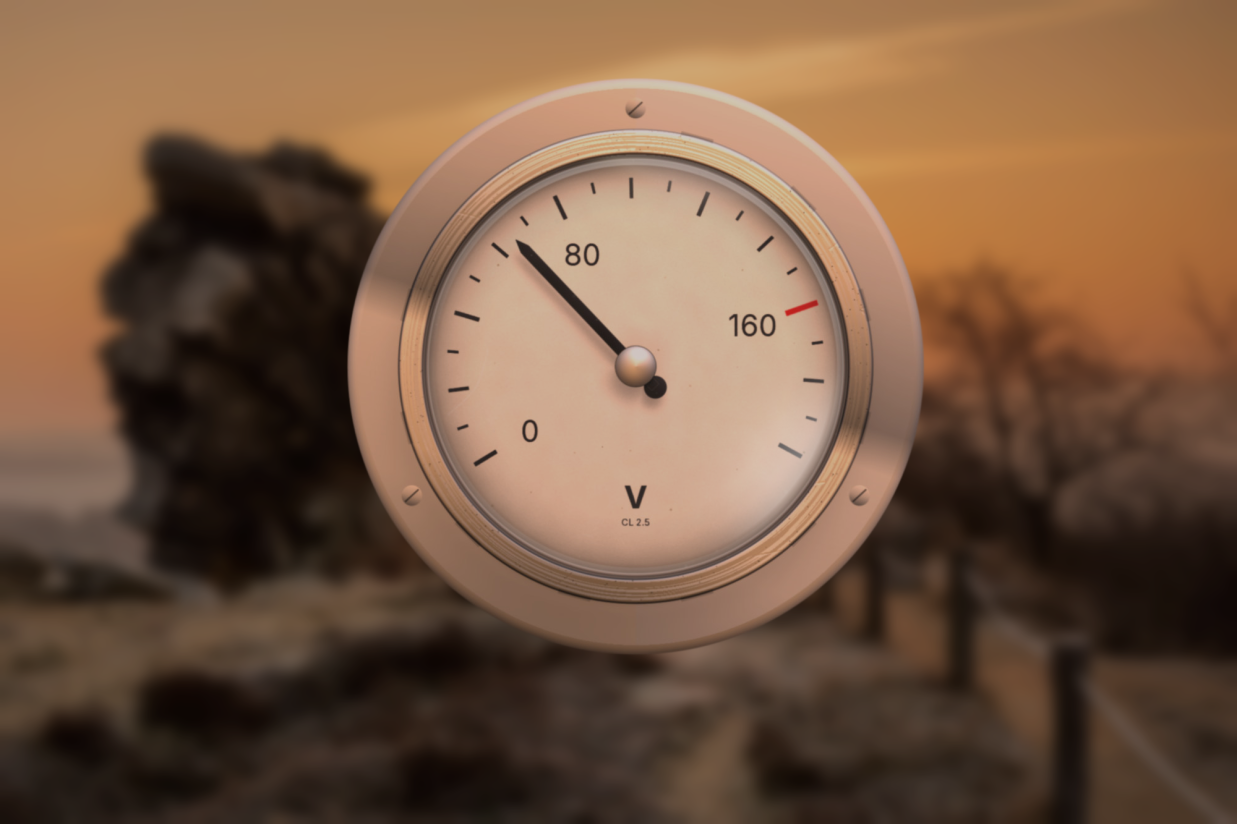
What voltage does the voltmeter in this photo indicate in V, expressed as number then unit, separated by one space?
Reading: 65 V
